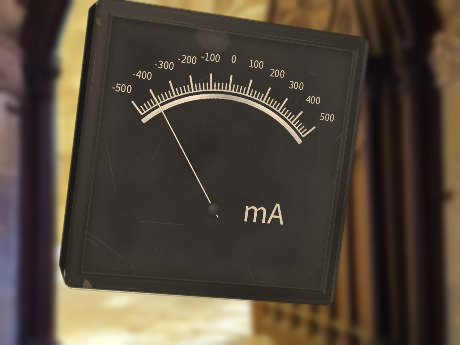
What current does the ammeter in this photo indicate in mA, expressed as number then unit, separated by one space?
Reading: -400 mA
